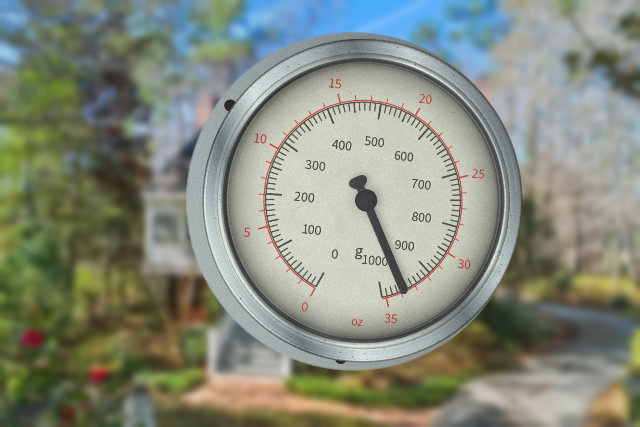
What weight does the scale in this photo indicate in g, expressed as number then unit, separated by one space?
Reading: 960 g
